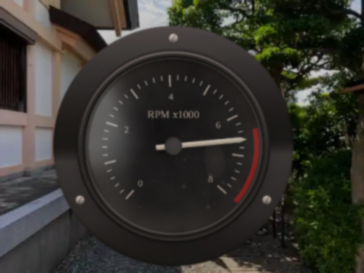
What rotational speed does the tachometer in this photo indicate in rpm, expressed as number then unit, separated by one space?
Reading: 6600 rpm
